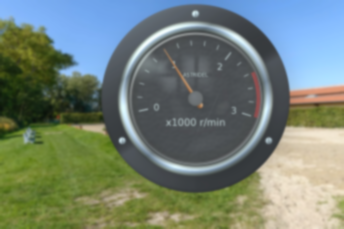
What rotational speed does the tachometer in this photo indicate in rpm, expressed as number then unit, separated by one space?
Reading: 1000 rpm
